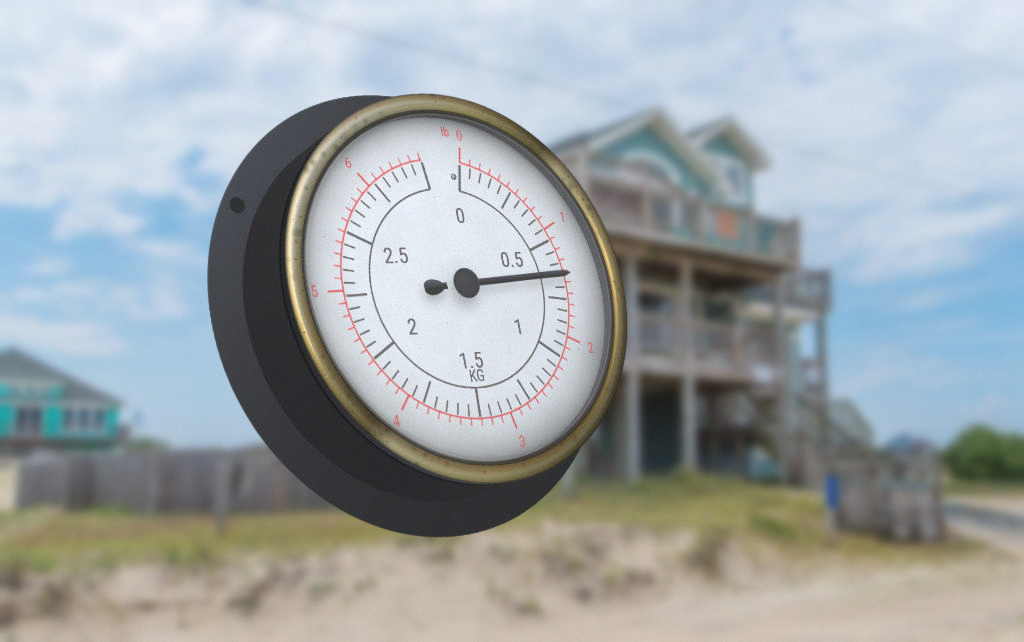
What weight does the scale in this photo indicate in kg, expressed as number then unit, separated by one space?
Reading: 0.65 kg
